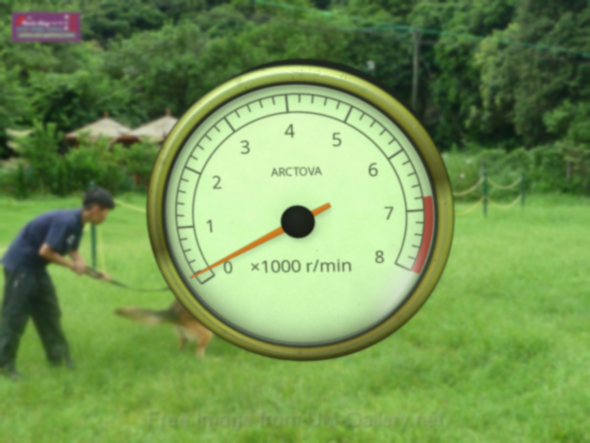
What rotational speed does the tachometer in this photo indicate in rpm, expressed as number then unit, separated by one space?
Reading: 200 rpm
